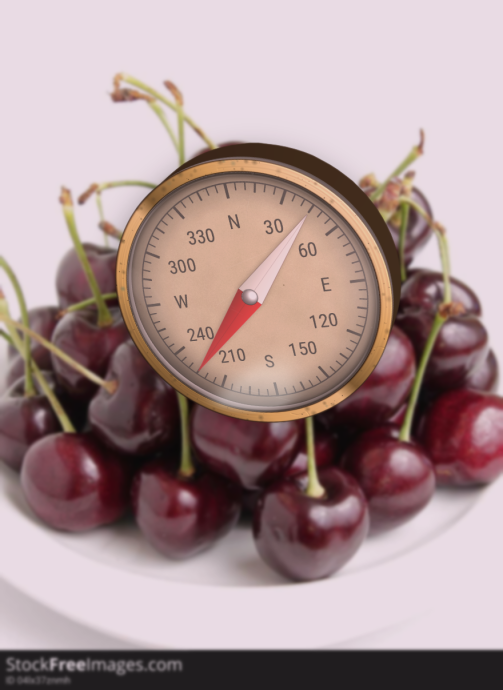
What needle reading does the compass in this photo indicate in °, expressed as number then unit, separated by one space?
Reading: 225 °
